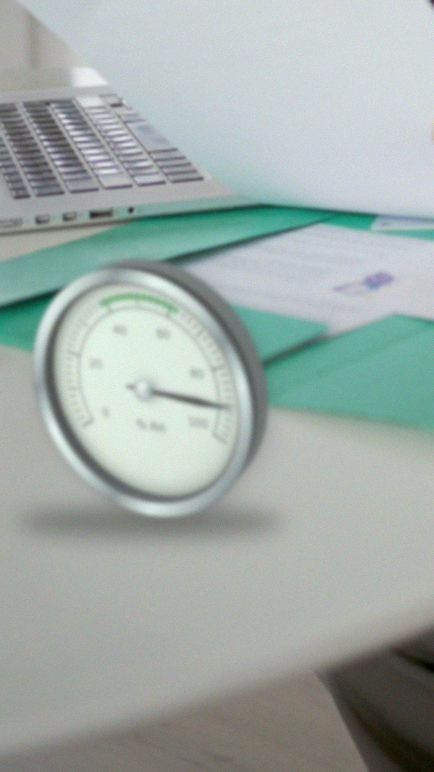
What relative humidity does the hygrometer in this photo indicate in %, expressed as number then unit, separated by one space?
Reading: 90 %
